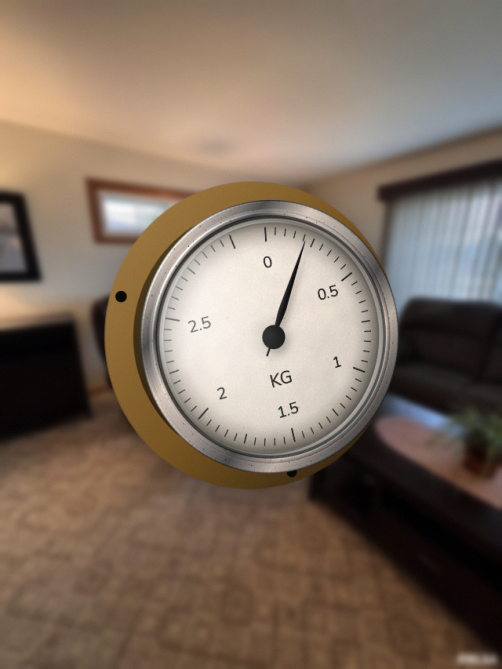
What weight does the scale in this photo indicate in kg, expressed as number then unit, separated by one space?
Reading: 0.2 kg
